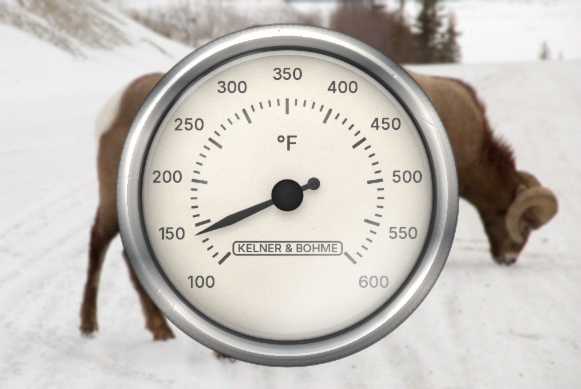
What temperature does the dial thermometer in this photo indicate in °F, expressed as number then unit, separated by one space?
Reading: 140 °F
